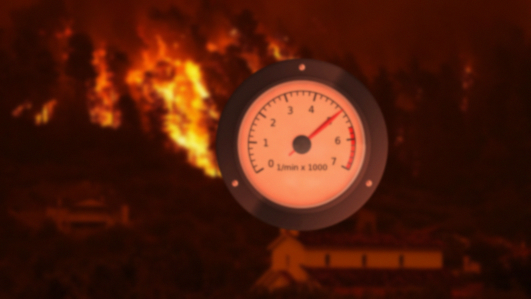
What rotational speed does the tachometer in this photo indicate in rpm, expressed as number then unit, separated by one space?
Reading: 5000 rpm
